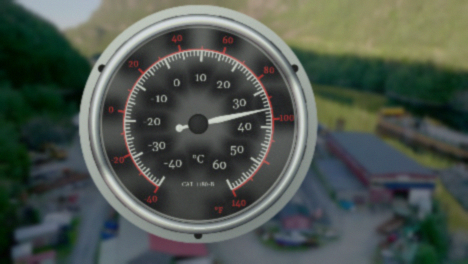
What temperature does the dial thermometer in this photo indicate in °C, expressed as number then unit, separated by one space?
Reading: 35 °C
